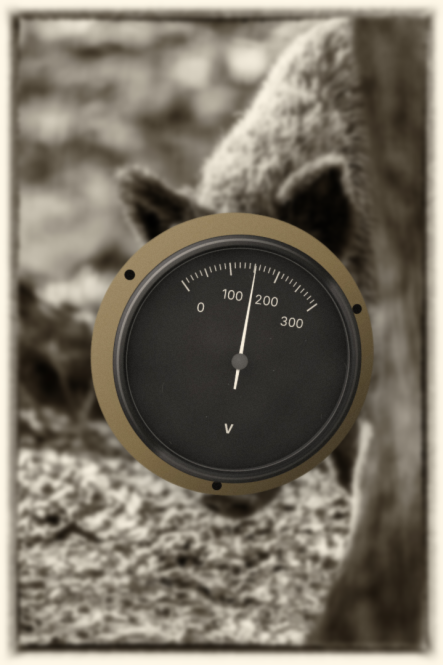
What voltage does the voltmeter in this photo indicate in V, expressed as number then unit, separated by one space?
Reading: 150 V
